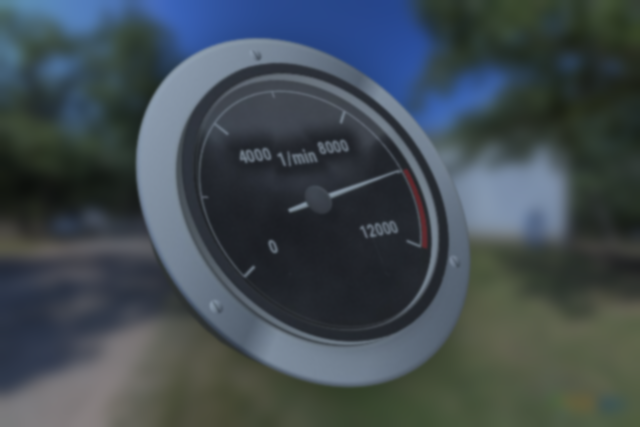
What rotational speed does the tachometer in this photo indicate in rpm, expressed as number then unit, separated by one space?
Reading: 10000 rpm
